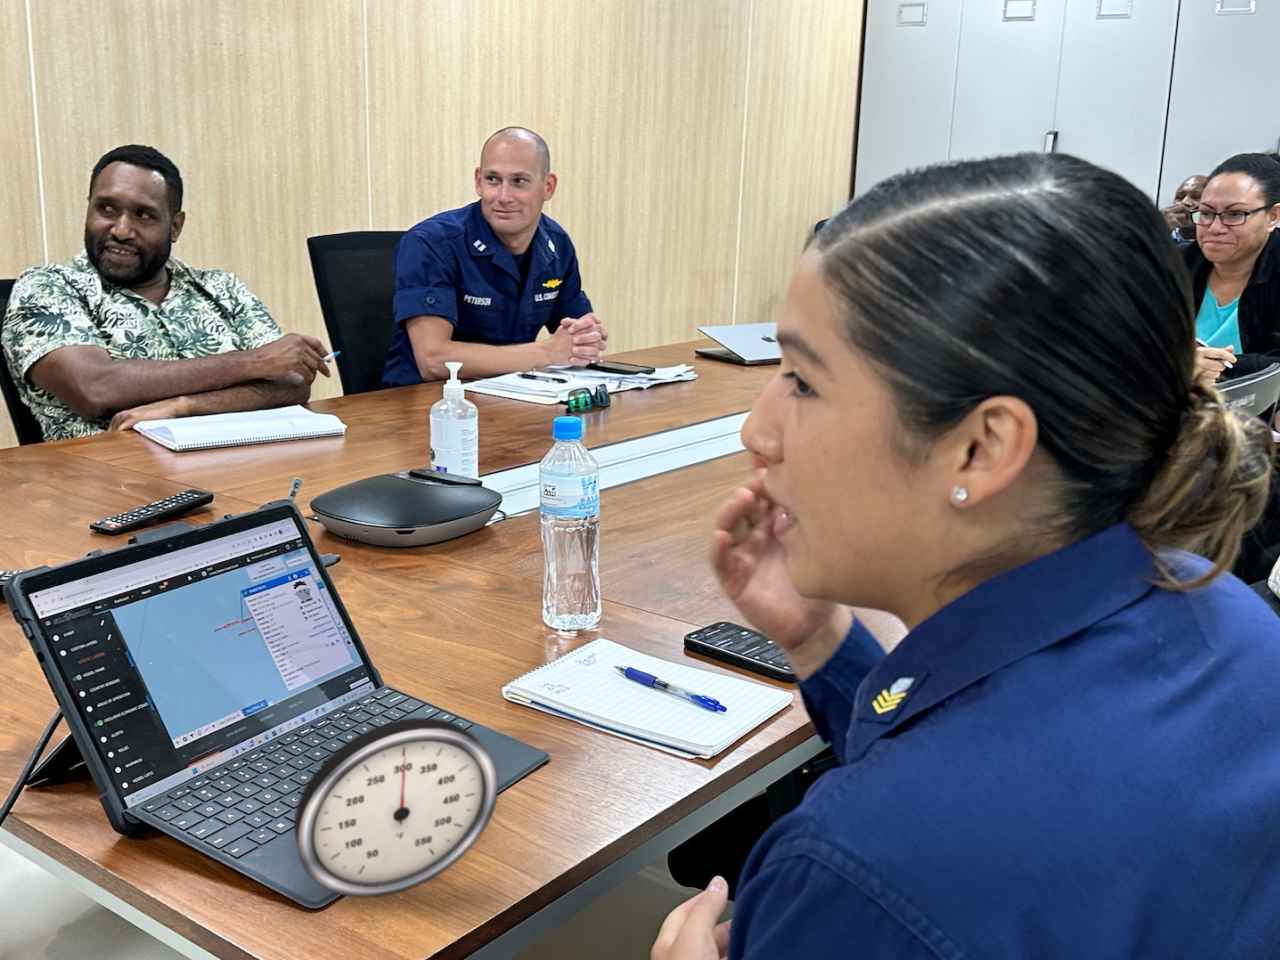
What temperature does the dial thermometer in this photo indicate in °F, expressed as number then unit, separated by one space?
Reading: 300 °F
